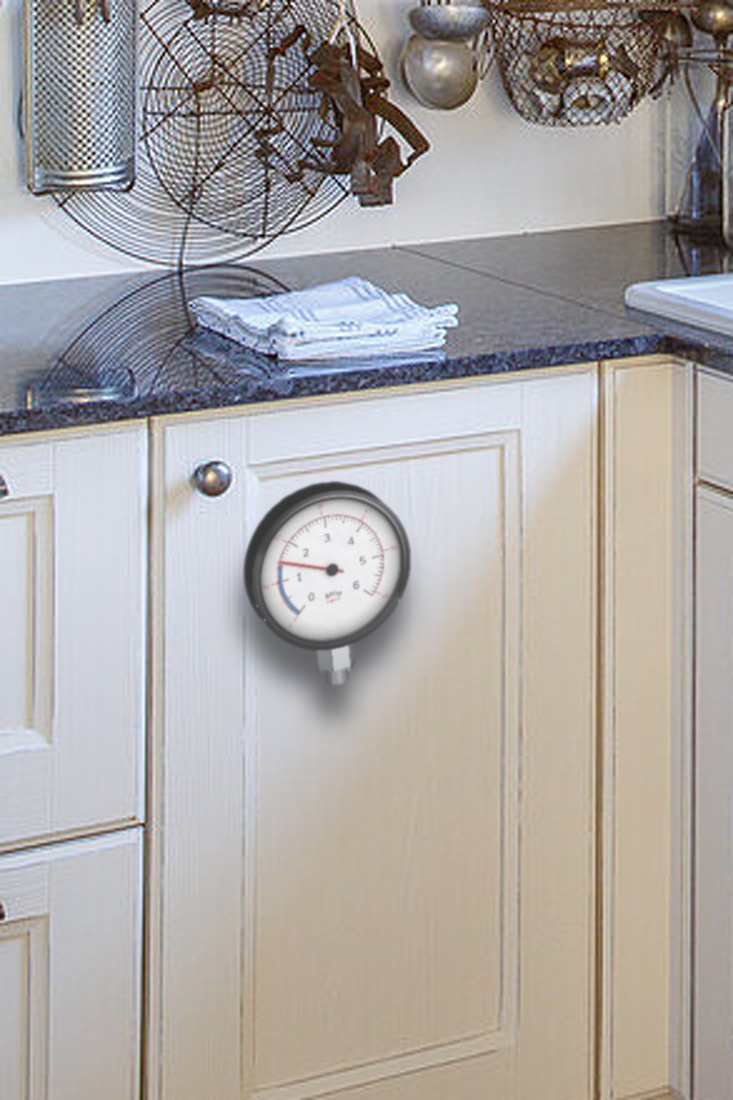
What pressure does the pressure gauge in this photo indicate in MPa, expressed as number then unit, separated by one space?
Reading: 1.5 MPa
